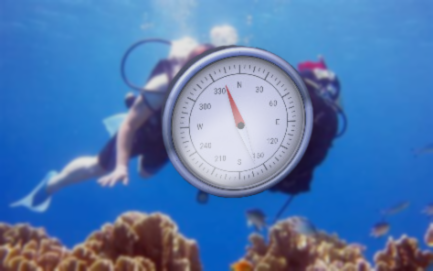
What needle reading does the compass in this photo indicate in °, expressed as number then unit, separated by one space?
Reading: 340 °
